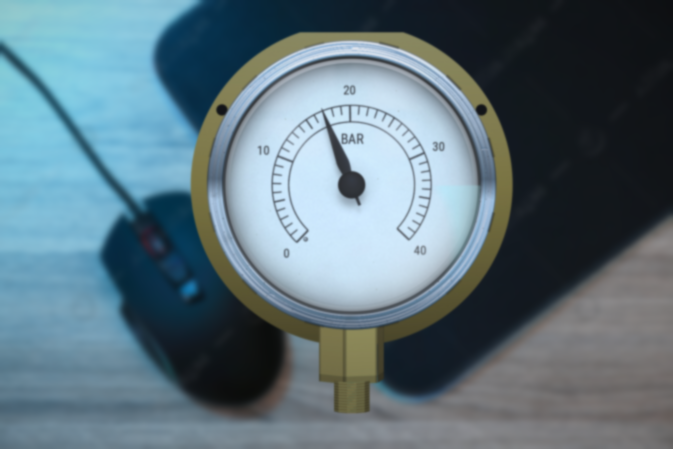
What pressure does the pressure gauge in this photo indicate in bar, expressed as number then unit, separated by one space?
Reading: 17 bar
